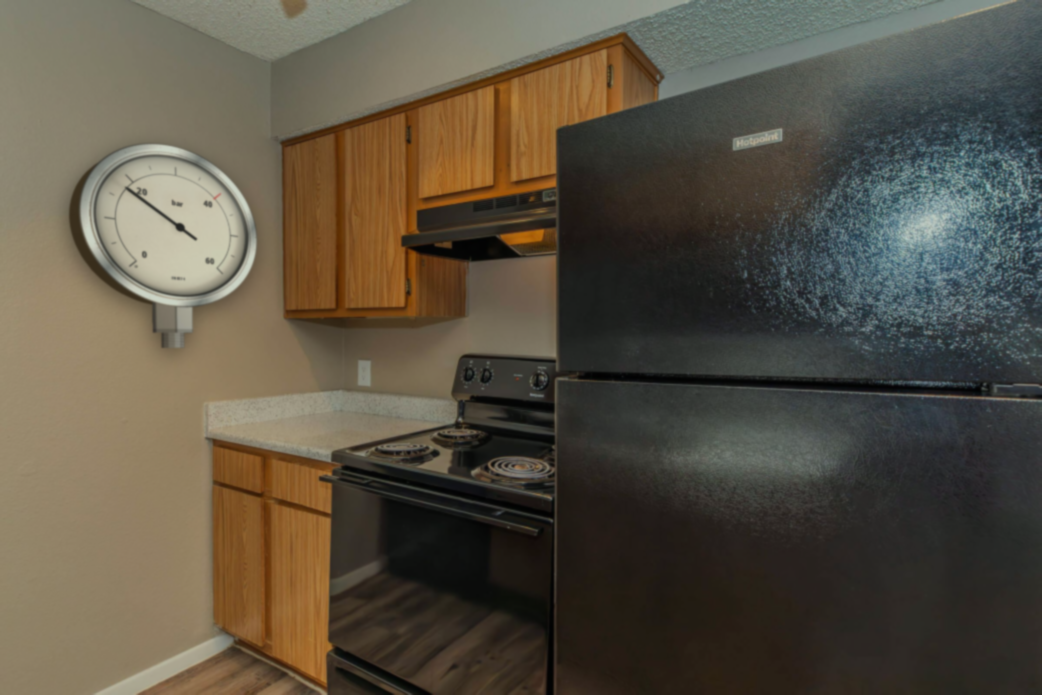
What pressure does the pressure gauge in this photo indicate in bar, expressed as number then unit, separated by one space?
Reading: 17.5 bar
